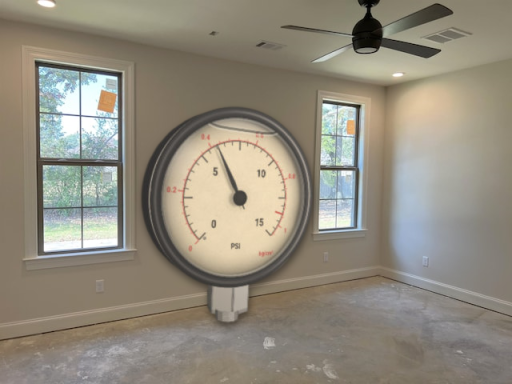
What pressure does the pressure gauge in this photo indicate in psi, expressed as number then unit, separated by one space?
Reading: 6 psi
